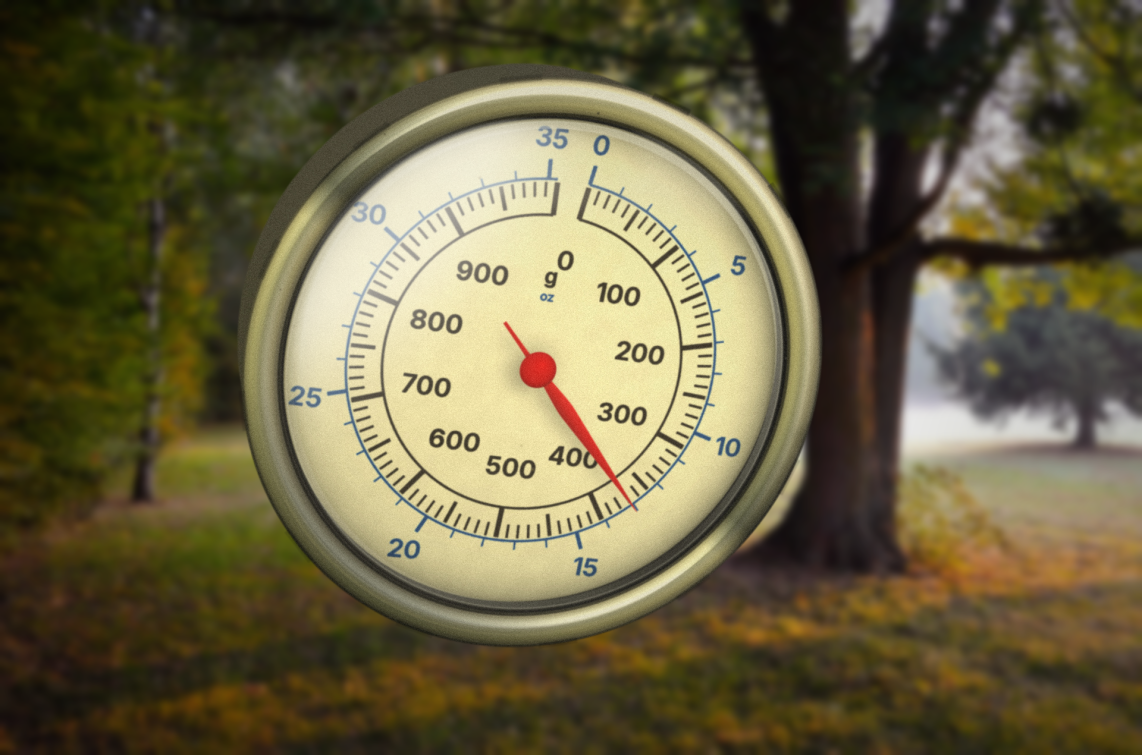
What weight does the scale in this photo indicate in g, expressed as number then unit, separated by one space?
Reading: 370 g
